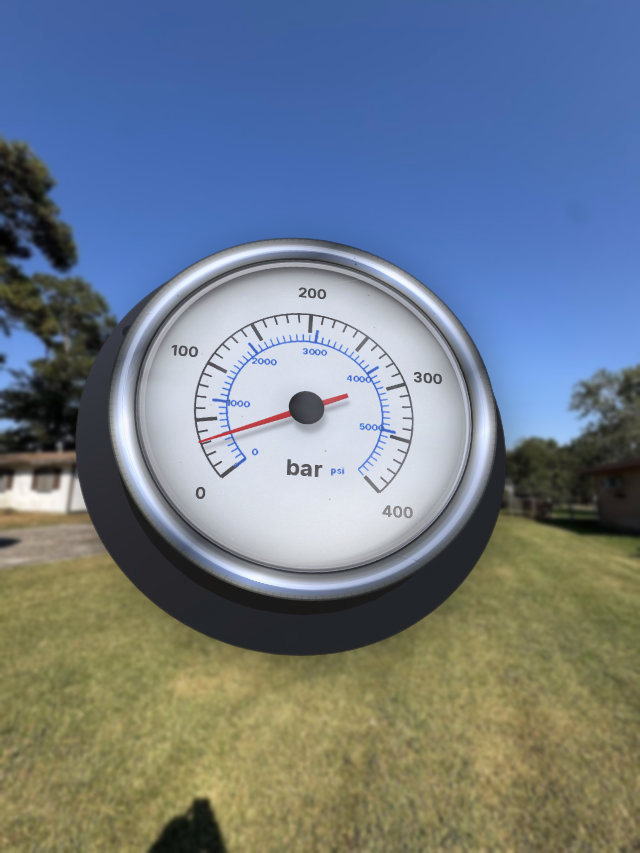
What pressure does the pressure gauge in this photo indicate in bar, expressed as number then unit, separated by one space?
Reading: 30 bar
